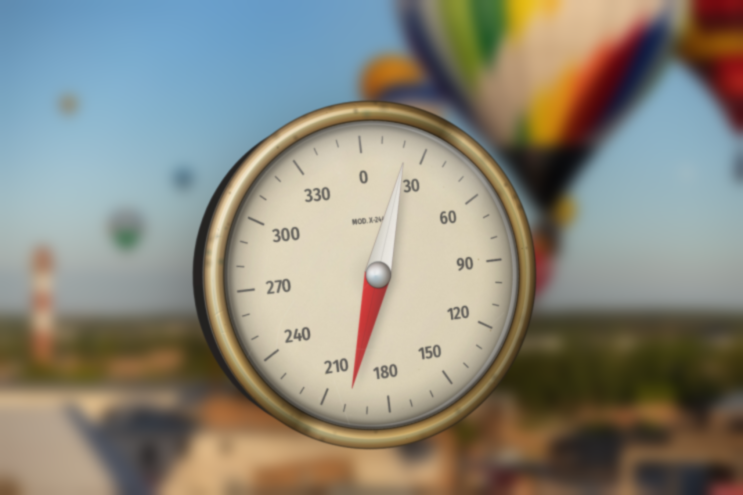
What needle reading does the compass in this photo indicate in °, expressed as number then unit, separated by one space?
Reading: 200 °
